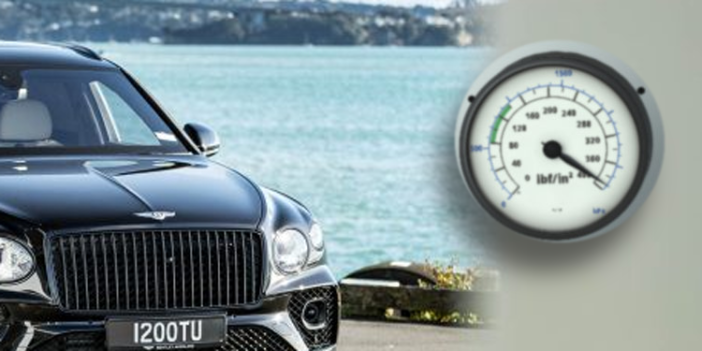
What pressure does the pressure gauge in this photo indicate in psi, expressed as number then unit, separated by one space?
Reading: 390 psi
